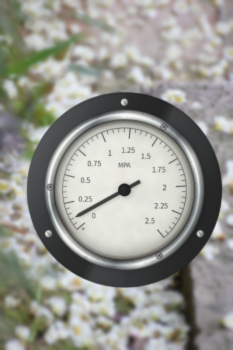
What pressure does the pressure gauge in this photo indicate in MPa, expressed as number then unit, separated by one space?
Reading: 0.1 MPa
